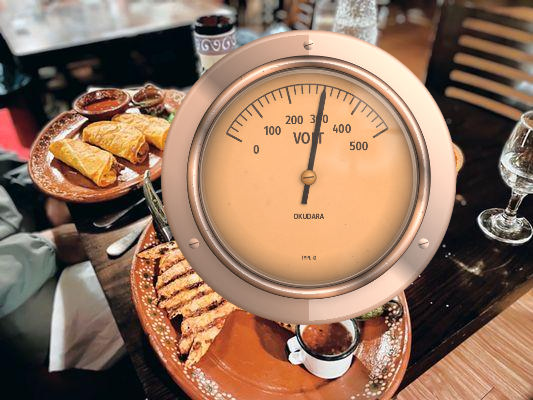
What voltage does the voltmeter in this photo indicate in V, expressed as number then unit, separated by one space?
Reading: 300 V
